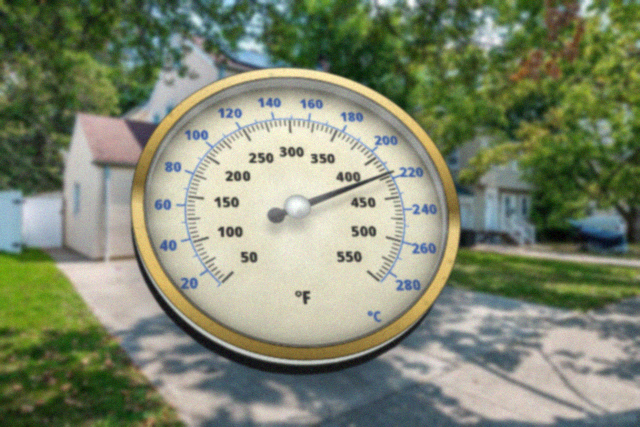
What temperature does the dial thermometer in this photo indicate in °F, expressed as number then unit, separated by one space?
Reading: 425 °F
